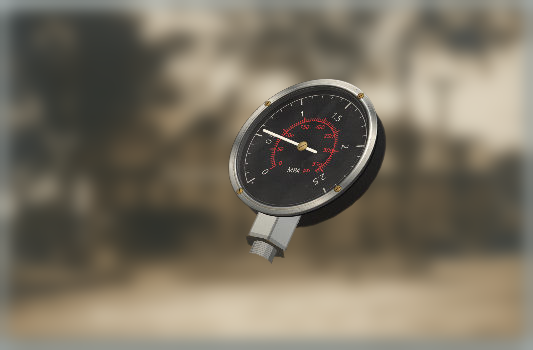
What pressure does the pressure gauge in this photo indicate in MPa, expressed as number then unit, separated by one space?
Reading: 0.55 MPa
